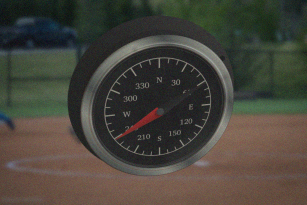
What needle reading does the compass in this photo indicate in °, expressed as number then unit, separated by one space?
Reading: 240 °
